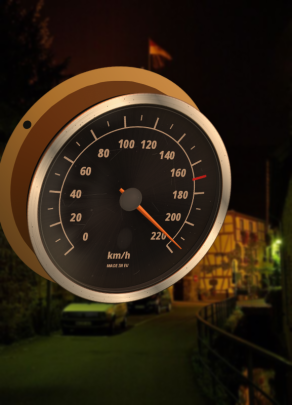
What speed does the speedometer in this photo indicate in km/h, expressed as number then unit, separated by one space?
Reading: 215 km/h
